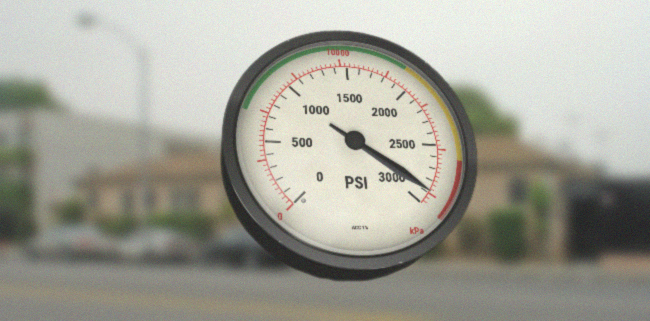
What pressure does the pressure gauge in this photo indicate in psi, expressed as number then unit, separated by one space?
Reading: 2900 psi
